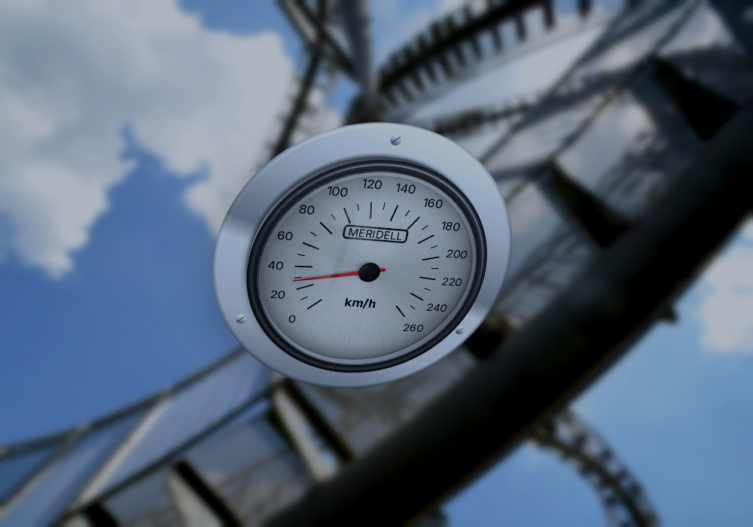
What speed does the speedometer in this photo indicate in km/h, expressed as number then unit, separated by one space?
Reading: 30 km/h
